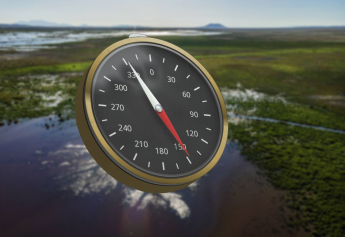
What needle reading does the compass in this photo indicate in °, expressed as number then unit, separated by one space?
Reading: 150 °
